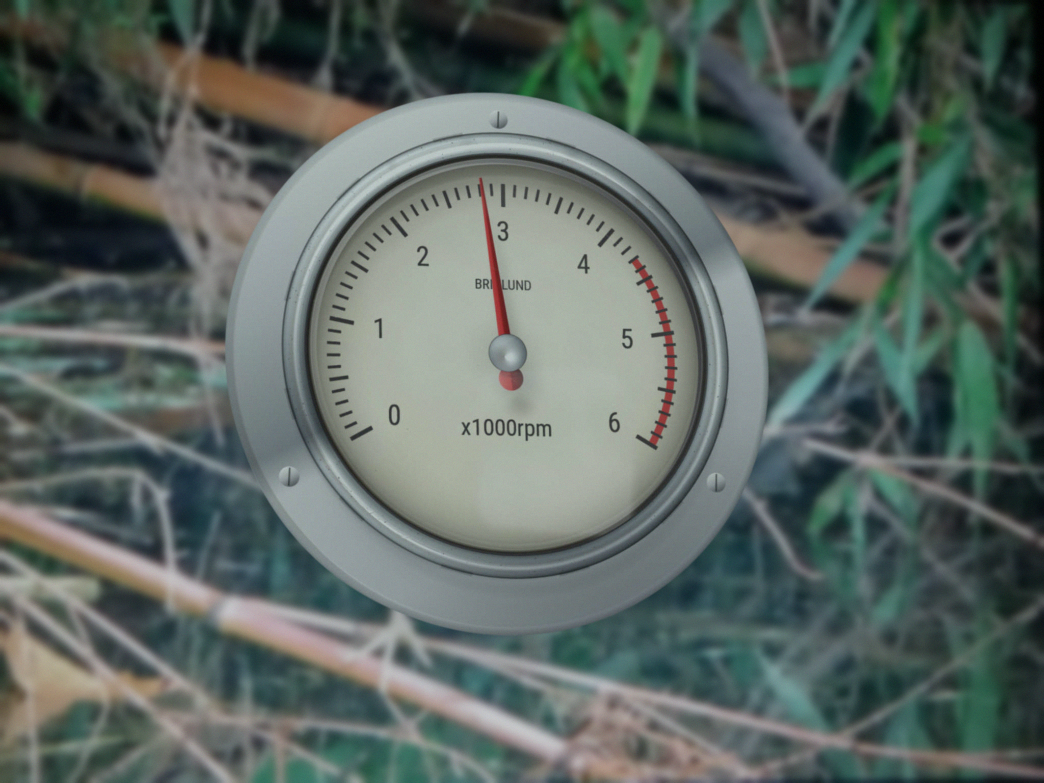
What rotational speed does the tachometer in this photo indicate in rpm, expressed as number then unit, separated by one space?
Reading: 2800 rpm
